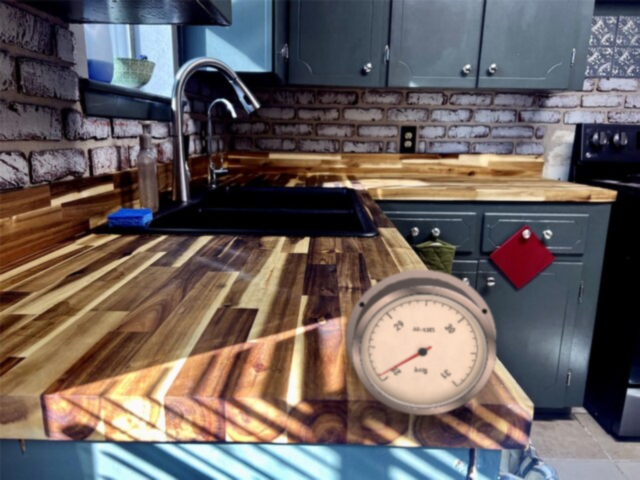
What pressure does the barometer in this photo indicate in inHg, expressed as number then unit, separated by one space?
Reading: 28.1 inHg
